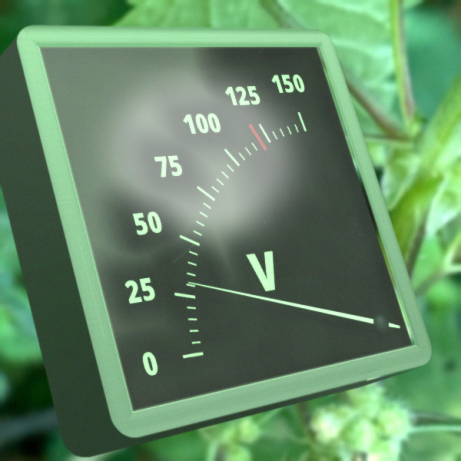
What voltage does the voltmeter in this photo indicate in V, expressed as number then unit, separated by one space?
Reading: 30 V
